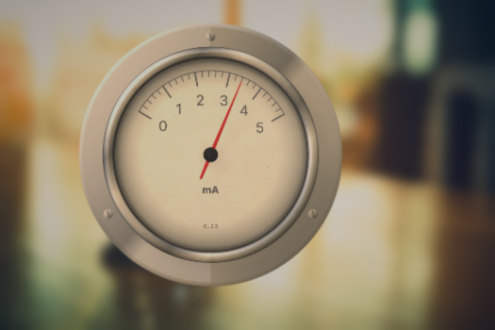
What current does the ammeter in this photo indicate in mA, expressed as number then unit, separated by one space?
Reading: 3.4 mA
